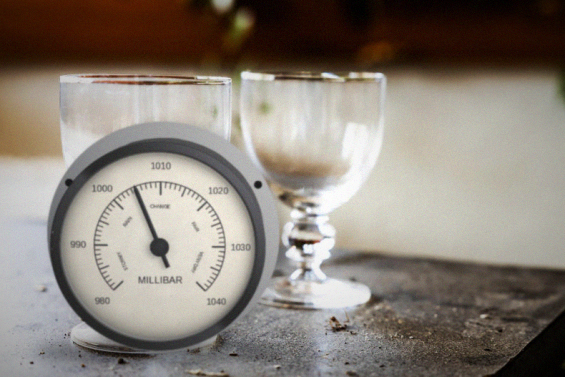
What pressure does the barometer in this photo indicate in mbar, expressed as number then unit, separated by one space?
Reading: 1005 mbar
